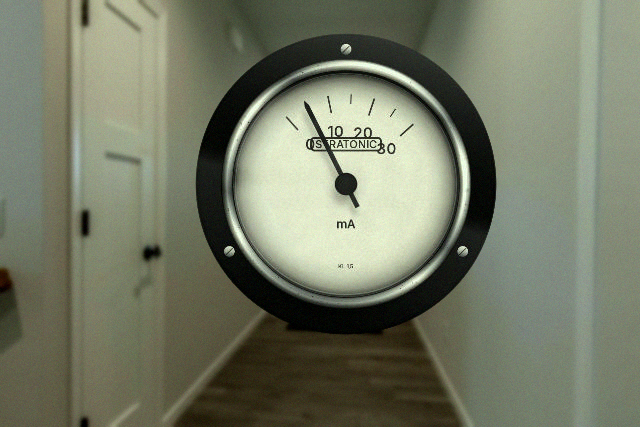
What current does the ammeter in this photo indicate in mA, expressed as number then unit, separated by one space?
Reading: 5 mA
